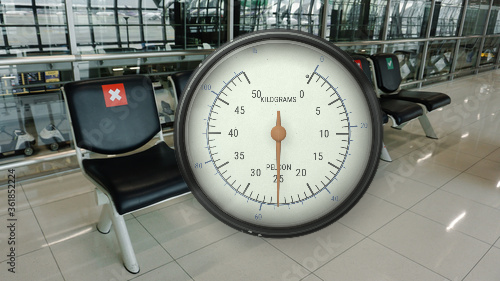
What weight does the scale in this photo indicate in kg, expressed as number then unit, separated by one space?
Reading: 25 kg
